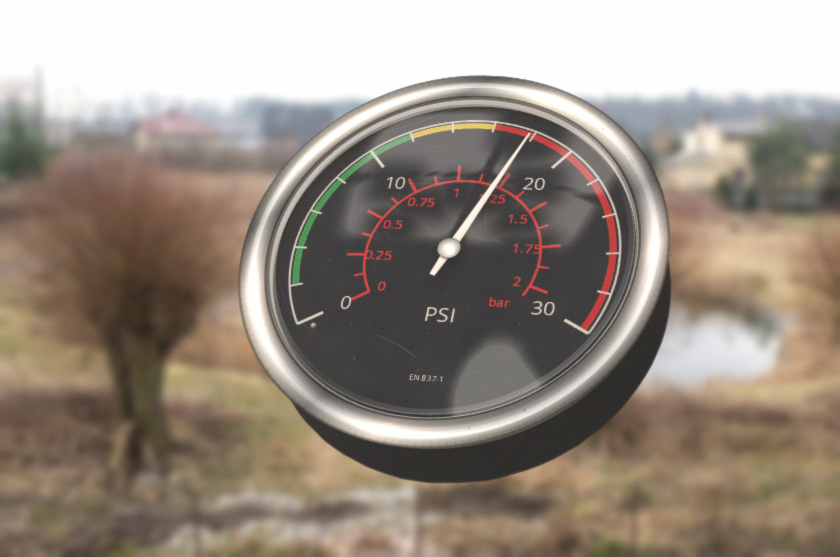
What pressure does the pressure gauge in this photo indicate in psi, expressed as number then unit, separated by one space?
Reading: 18 psi
